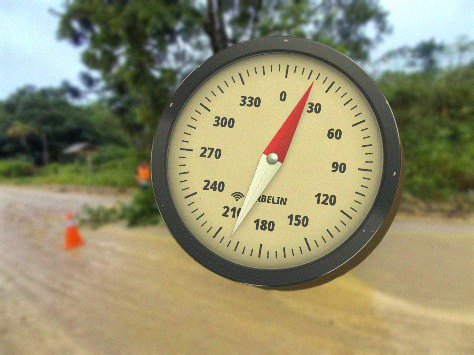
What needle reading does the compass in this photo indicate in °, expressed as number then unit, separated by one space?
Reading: 20 °
